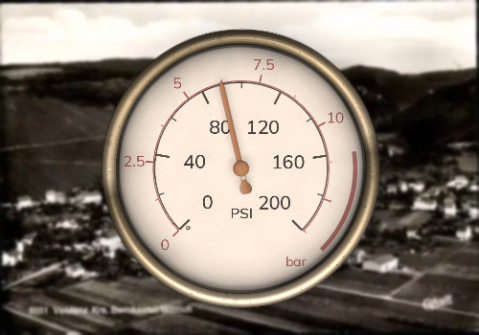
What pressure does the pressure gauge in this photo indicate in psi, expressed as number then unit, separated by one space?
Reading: 90 psi
